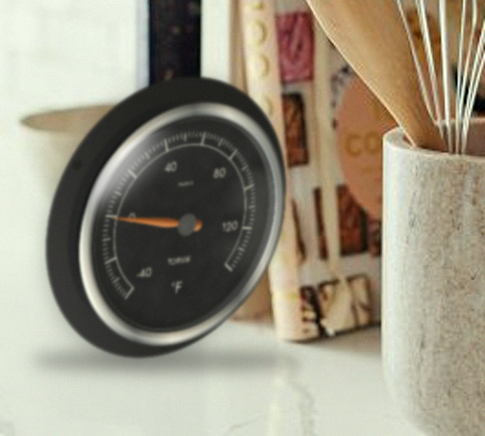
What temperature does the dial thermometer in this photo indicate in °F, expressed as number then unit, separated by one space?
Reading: 0 °F
